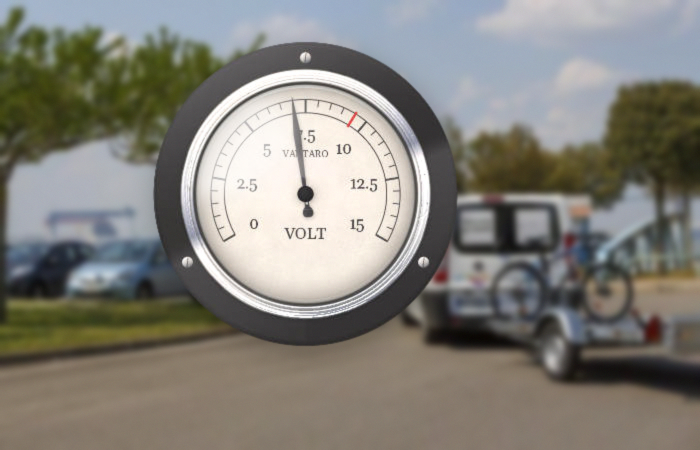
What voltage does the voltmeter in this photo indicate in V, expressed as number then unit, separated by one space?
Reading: 7 V
